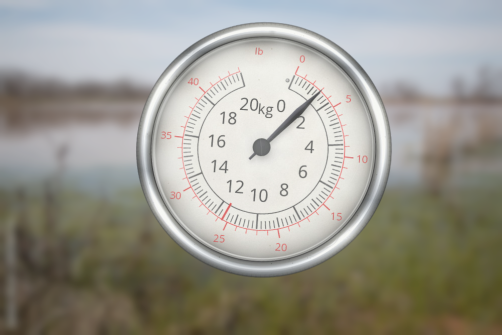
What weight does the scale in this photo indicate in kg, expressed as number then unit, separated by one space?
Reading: 1.4 kg
